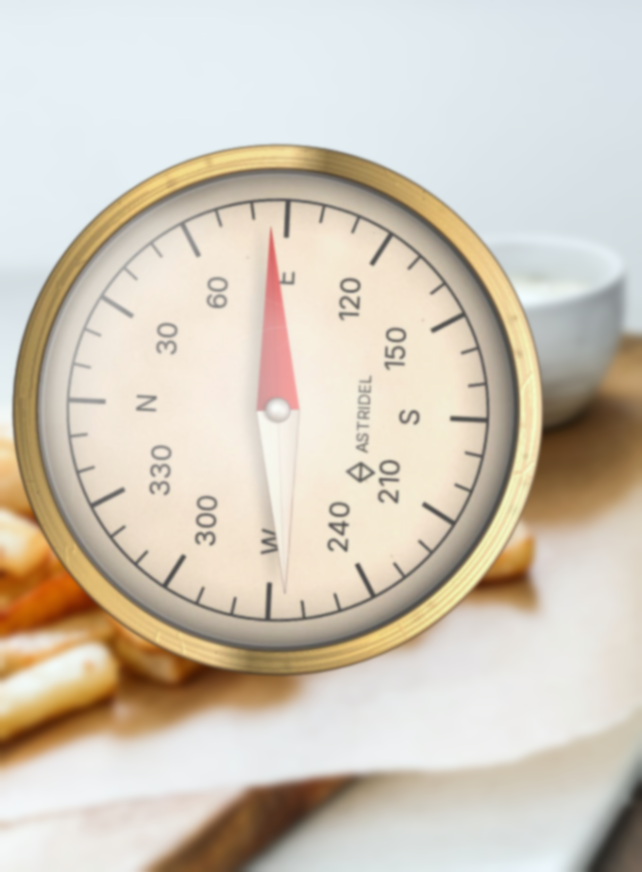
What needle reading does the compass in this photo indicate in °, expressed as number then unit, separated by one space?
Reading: 85 °
